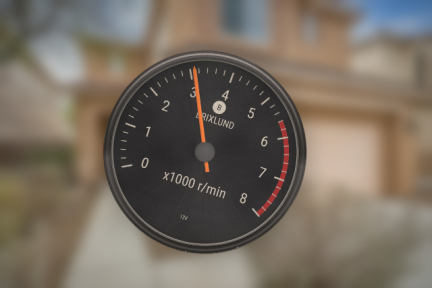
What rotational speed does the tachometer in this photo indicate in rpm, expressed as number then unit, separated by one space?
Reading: 3100 rpm
